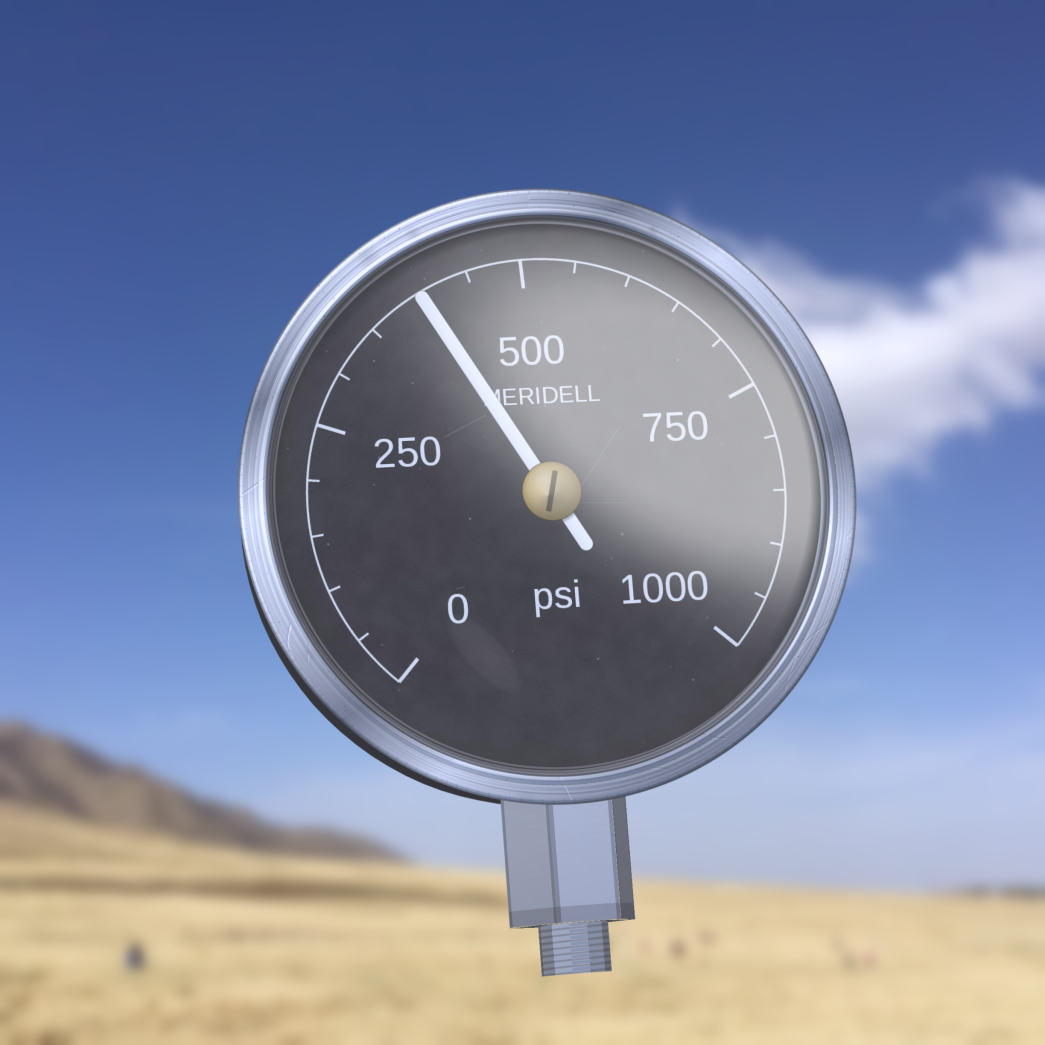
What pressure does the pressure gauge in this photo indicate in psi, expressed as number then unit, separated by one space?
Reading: 400 psi
